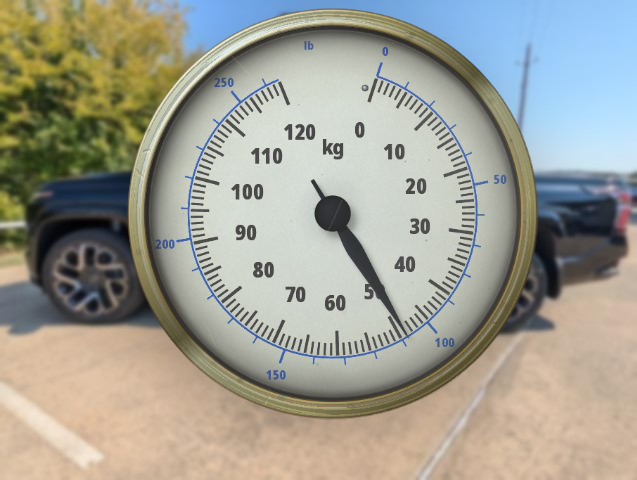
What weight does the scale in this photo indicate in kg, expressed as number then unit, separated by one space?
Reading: 49 kg
